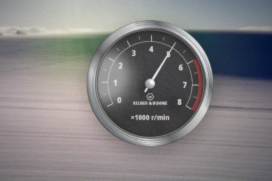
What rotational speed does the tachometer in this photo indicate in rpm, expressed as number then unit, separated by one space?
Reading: 5000 rpm
